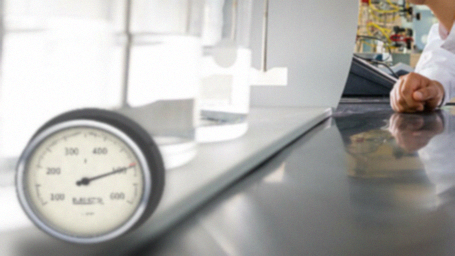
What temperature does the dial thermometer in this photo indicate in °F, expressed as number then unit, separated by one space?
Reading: 500 °F
